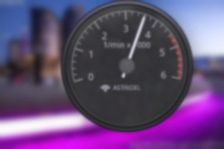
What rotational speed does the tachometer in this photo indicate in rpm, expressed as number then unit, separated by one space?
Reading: 3600 rpm
